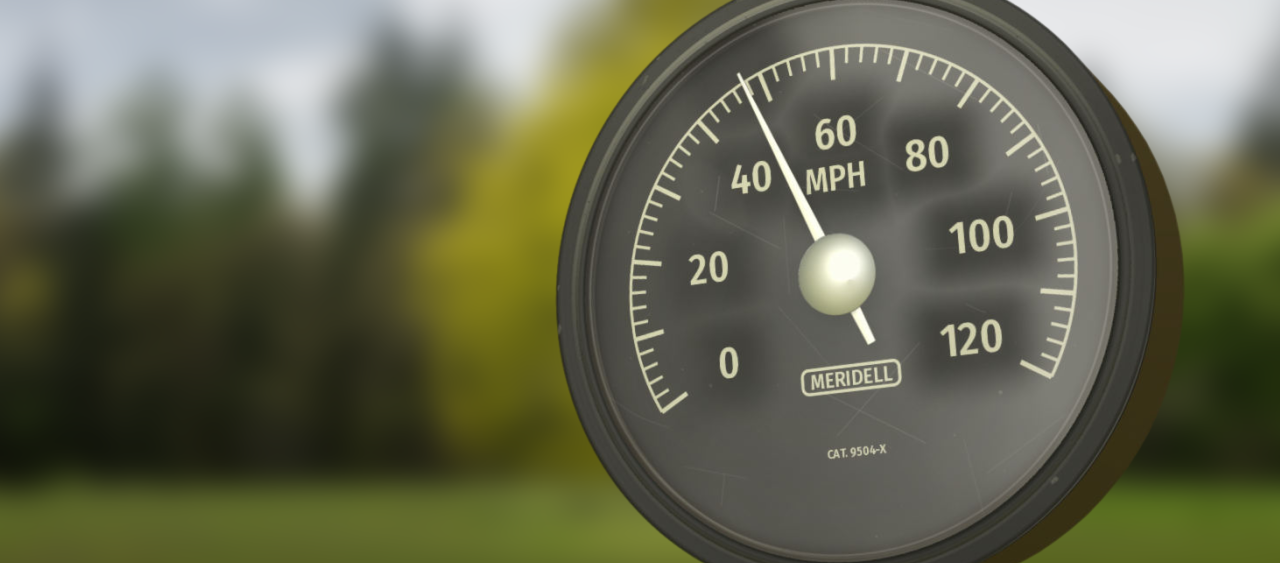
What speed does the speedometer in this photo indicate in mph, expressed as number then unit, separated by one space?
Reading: 48 mph
